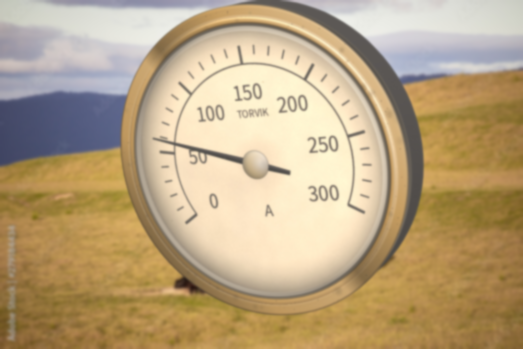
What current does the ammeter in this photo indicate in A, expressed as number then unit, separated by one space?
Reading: 60 A
